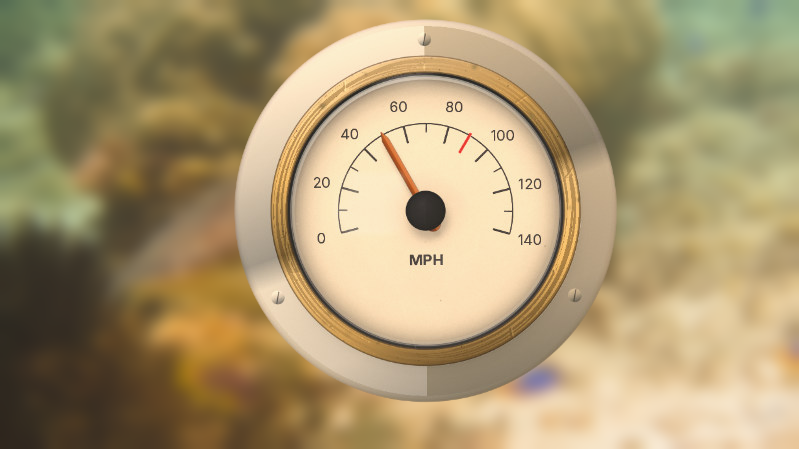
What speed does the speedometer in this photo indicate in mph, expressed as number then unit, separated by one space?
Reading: 50 mph
